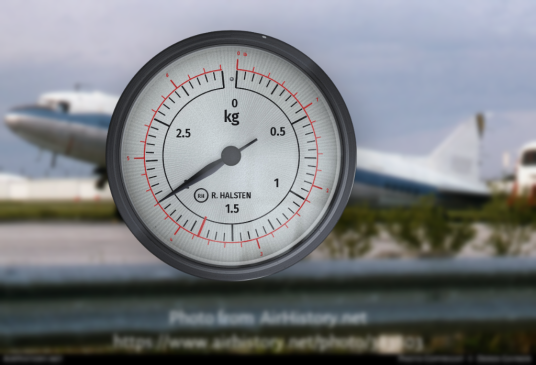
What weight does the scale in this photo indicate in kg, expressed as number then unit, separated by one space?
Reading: 2 kg
